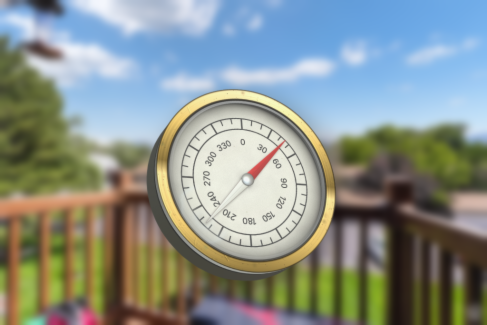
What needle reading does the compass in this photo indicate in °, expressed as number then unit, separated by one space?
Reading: 45 °
